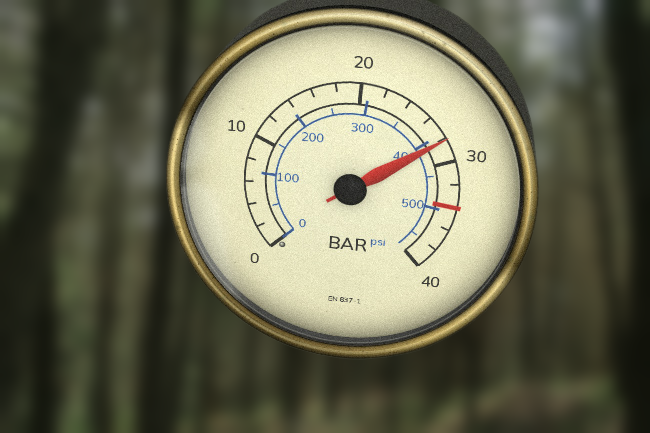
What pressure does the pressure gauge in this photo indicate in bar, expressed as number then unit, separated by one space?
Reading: 28 bar
